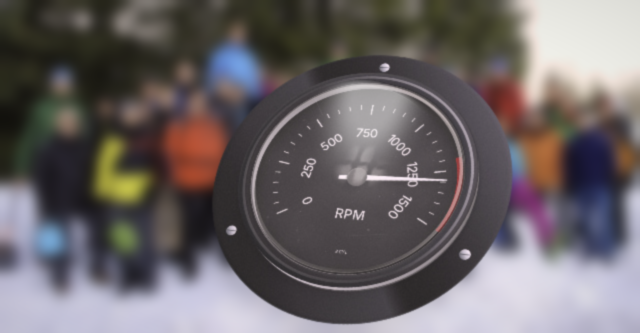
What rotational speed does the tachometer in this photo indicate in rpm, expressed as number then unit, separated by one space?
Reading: 1300 rpm
